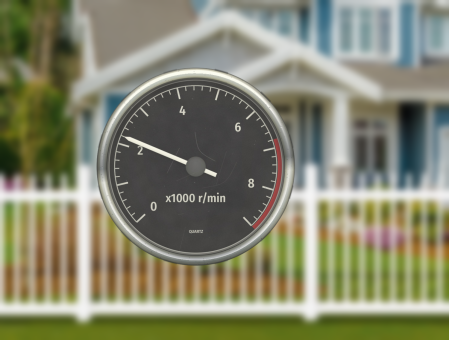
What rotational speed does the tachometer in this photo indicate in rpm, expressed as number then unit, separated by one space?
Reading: 2200 rpm
